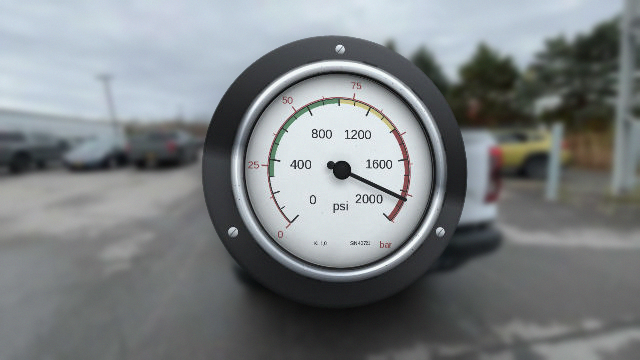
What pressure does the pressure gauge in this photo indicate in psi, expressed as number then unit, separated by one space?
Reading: 1850 psi
